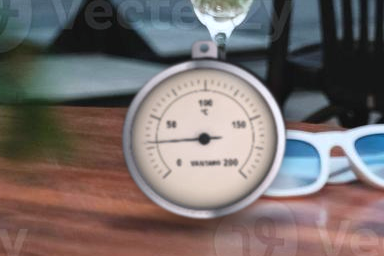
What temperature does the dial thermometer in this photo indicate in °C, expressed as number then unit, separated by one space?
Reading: 30 °C
